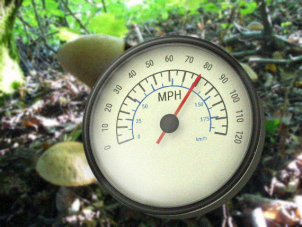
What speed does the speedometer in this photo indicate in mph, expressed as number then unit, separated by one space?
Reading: 80 mph
